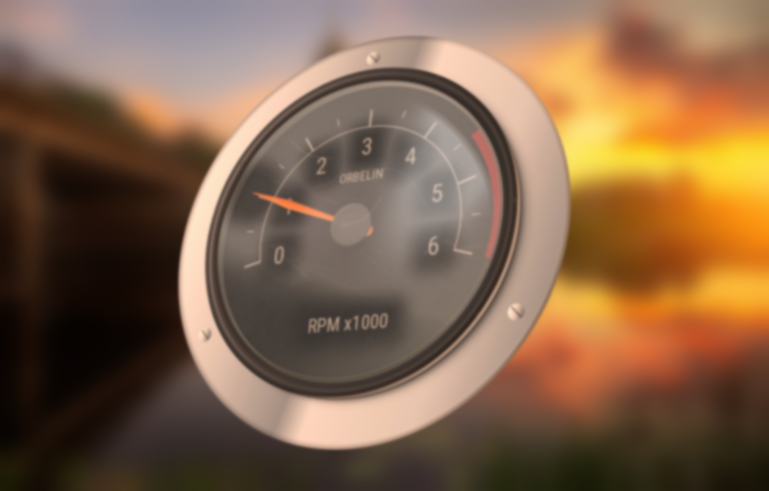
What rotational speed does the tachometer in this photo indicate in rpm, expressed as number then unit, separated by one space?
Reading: 1000 rpm
